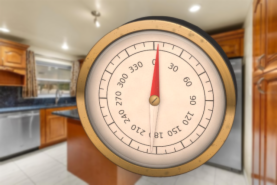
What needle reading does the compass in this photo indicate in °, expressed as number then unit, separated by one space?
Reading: 5 °
